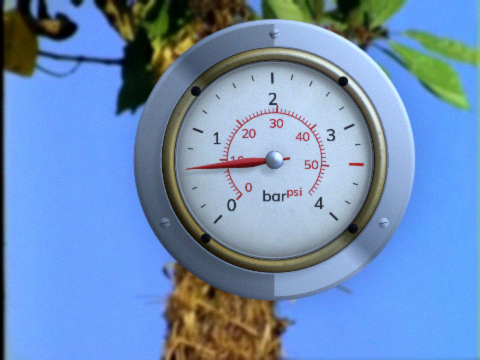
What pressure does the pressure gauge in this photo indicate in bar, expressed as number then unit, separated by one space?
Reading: 0.6 bar
